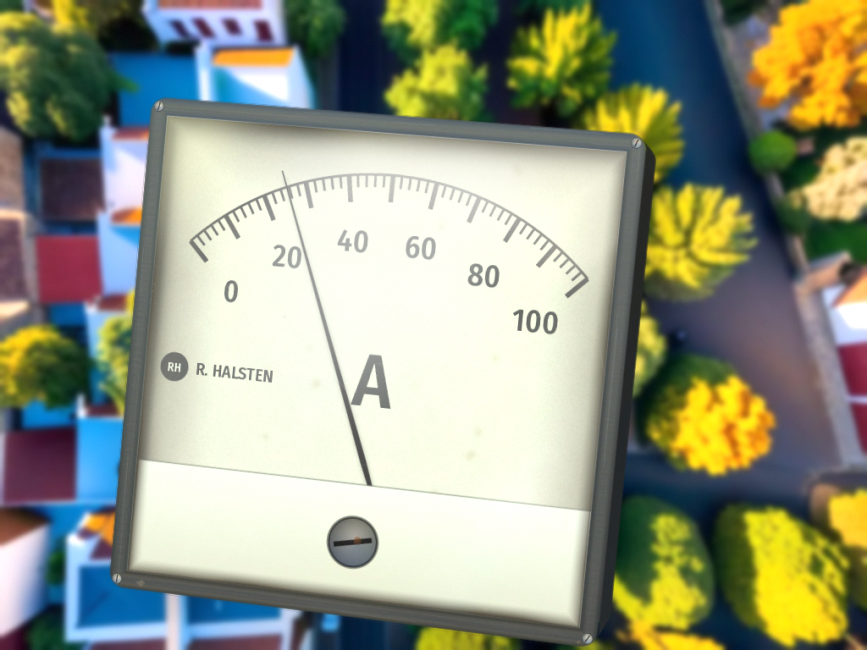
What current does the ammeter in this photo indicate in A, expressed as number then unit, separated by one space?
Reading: 26 A
